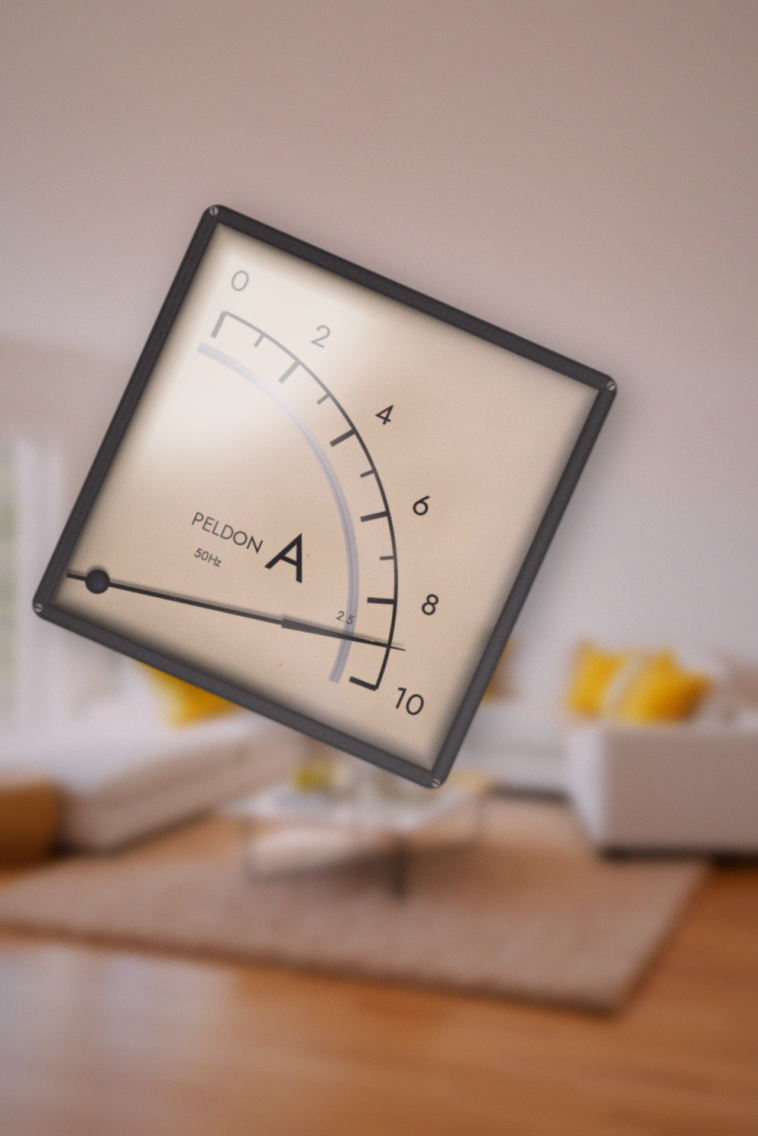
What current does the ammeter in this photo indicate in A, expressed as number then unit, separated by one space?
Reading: 9 A
